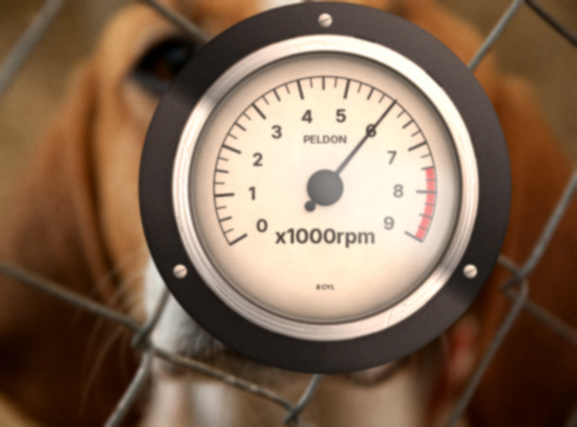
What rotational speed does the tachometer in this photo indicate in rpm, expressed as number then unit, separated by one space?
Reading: 6000 rpm
